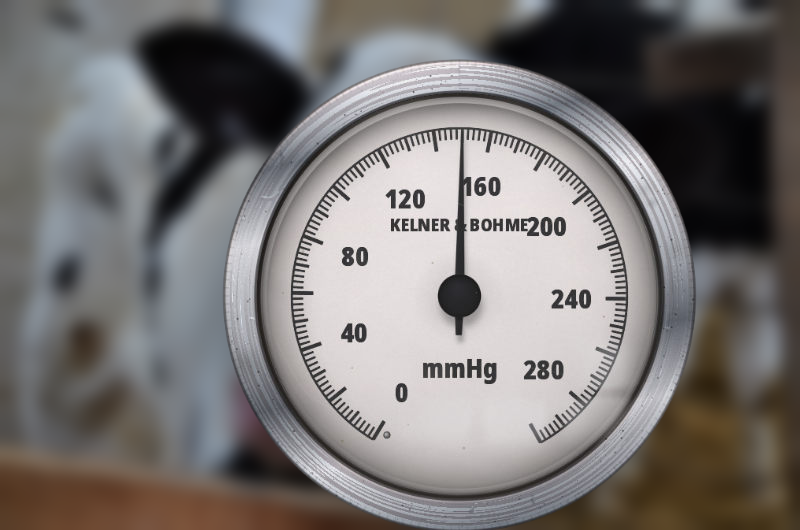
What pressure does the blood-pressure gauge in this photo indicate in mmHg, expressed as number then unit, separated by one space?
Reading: 150 mmHg
